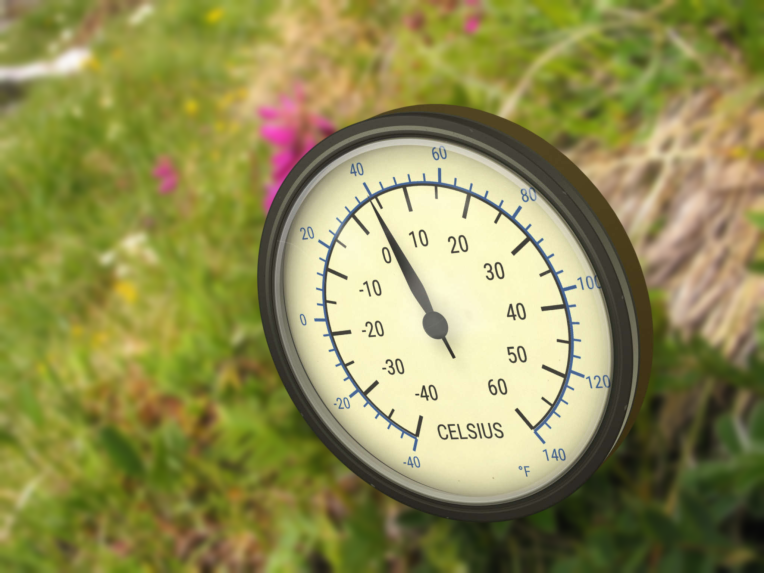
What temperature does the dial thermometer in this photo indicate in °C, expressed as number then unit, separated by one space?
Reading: 5 °C
